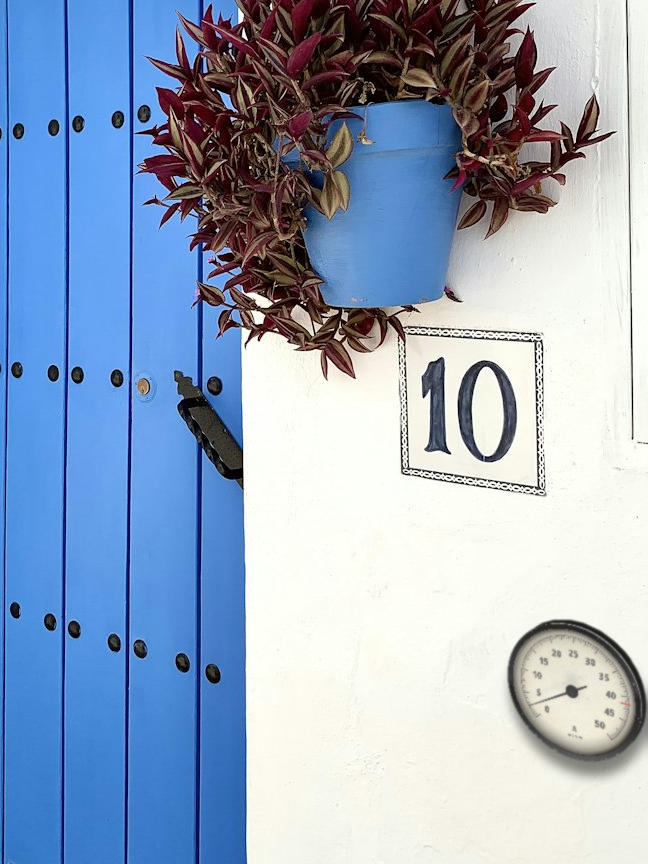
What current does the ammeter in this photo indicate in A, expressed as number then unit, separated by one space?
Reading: 2.5 A
